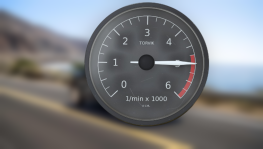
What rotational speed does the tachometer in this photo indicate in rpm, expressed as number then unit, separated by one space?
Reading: 5000 rpm
